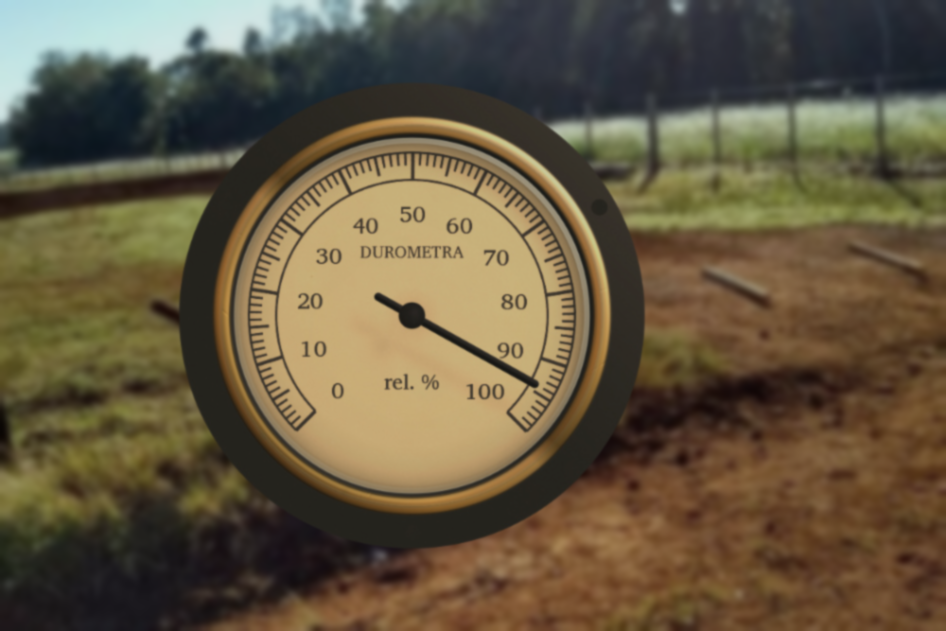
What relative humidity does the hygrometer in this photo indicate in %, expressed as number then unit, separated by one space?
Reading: 94 %
